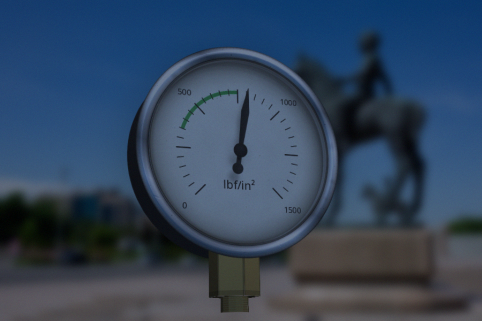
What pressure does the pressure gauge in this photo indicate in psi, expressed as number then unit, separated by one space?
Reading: 800 psi
